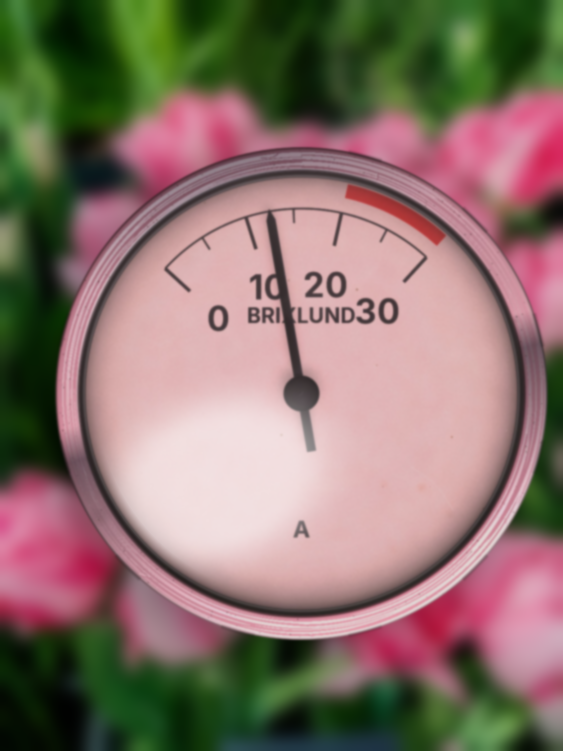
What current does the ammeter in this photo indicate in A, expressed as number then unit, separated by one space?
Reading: 12.5 A
